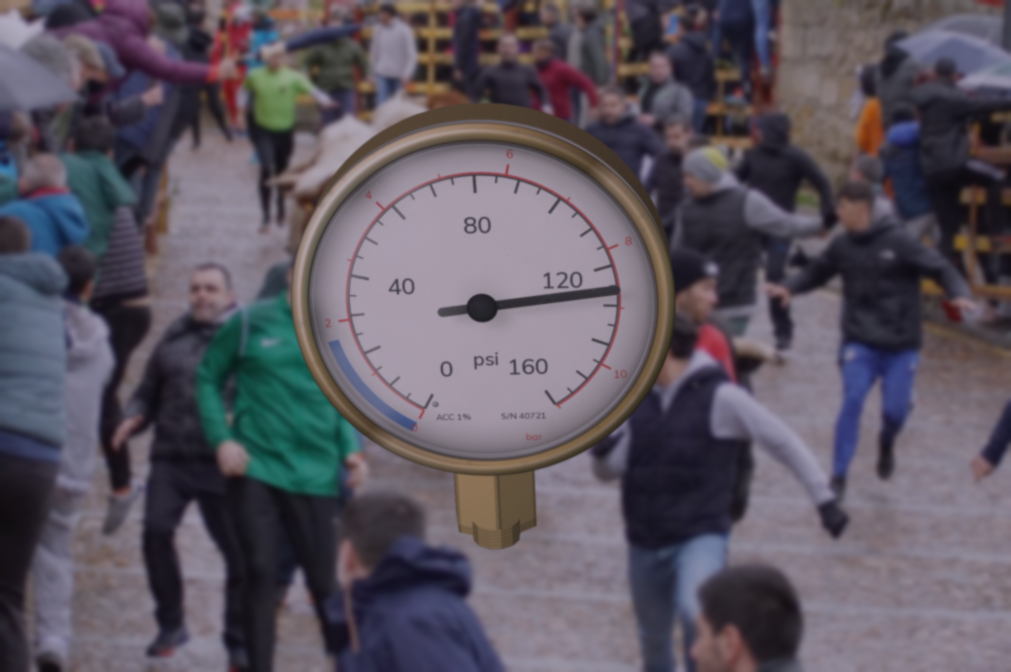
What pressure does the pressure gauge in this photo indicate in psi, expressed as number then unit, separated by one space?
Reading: 125 psi
